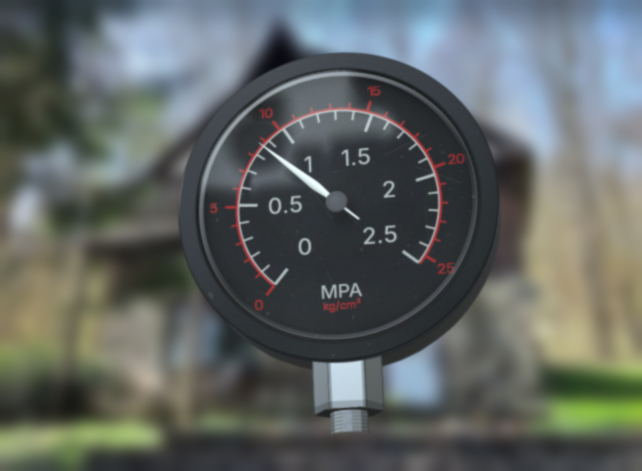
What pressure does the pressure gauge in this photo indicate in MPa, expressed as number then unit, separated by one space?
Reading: 0.85 MPa
